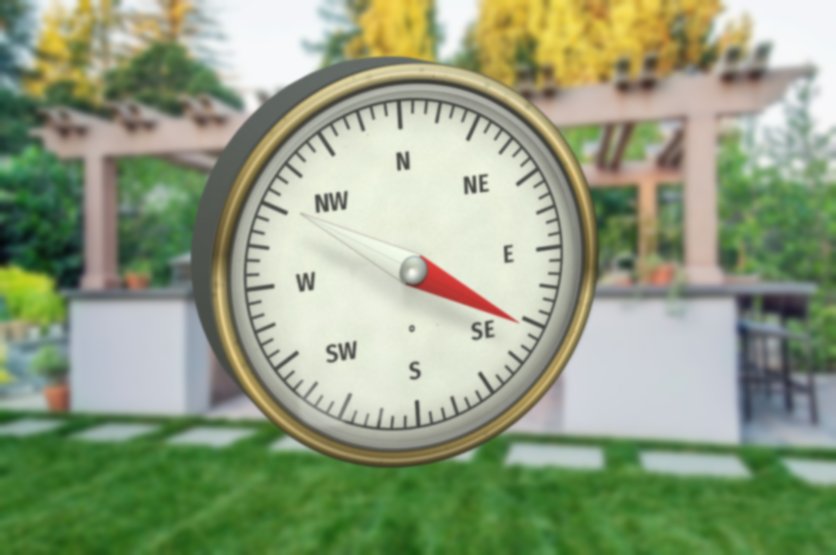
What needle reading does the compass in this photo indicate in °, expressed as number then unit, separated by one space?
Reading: 122.5 °
